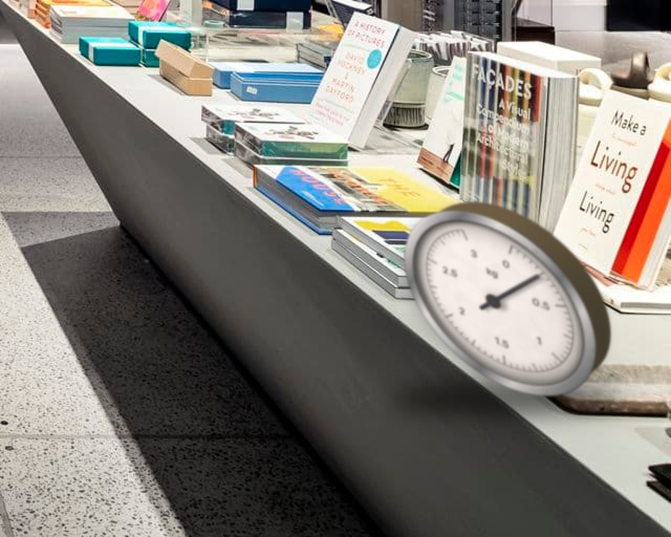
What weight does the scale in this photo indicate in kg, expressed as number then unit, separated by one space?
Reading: 0.25 kg
